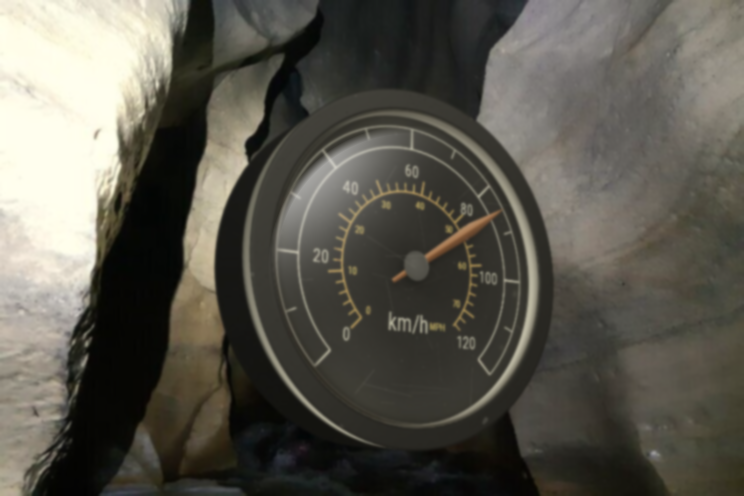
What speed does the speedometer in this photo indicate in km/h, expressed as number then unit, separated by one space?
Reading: 85 km/h
